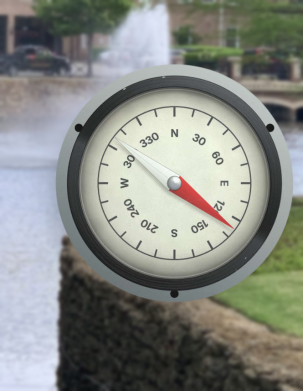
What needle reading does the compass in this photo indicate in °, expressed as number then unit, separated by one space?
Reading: 127.5 °
